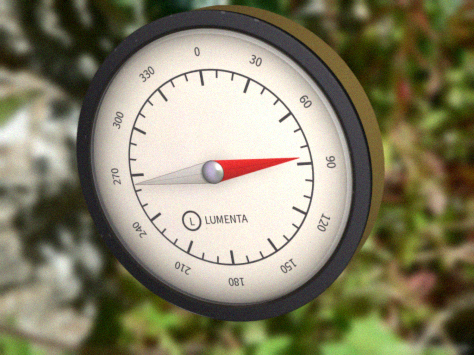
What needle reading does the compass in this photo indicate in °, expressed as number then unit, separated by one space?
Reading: 85 °
